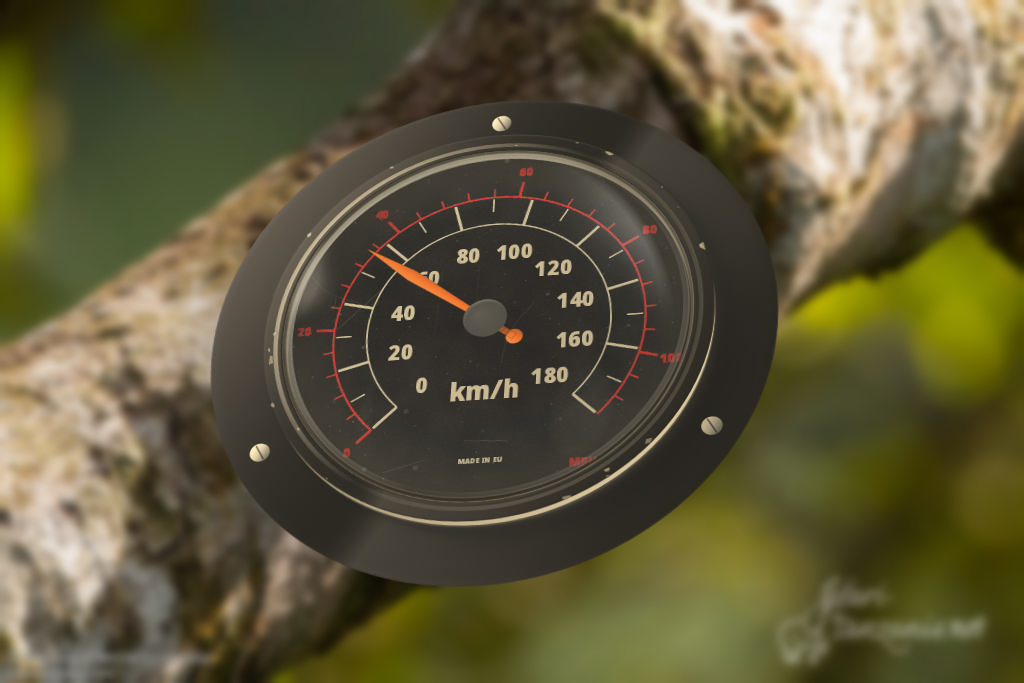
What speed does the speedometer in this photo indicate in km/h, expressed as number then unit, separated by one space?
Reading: 55 km/h
